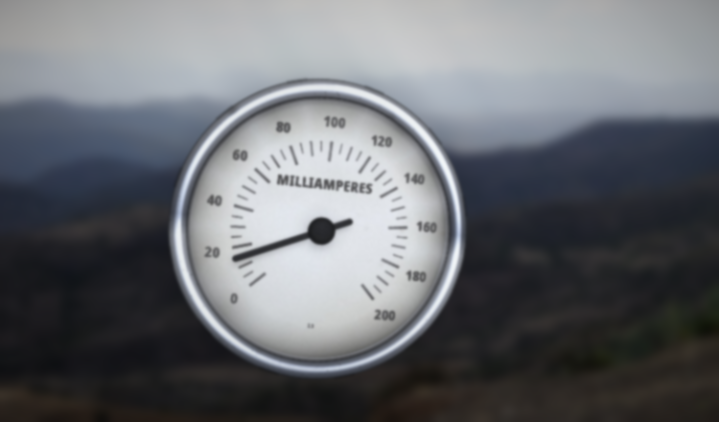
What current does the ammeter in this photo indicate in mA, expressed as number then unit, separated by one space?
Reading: 15 mA
